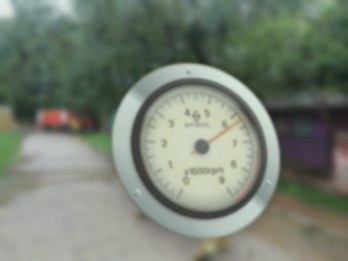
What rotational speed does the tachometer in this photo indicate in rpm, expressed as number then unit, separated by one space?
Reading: 6250 rpm
